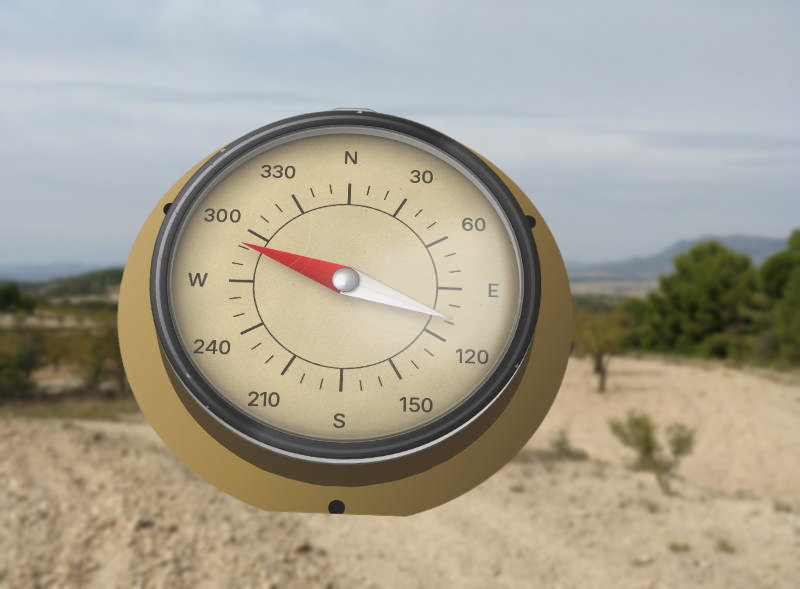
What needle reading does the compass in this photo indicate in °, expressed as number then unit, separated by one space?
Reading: 290 °
